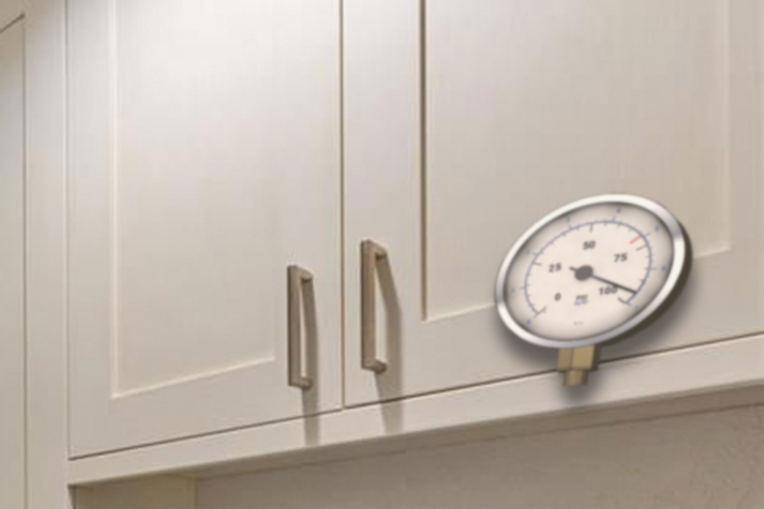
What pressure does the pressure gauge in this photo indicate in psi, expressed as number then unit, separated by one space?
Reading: 95 psi
